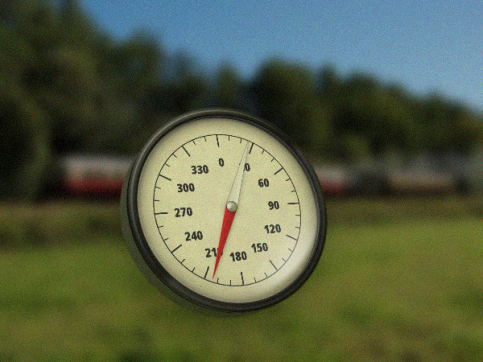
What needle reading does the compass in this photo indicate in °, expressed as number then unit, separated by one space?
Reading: 205 °
